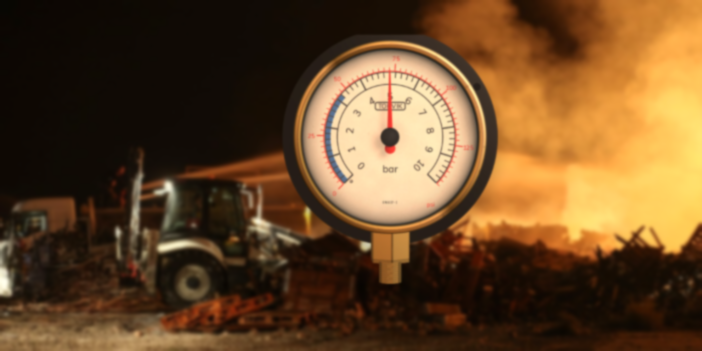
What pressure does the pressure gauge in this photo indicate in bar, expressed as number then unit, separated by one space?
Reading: 5 bar
